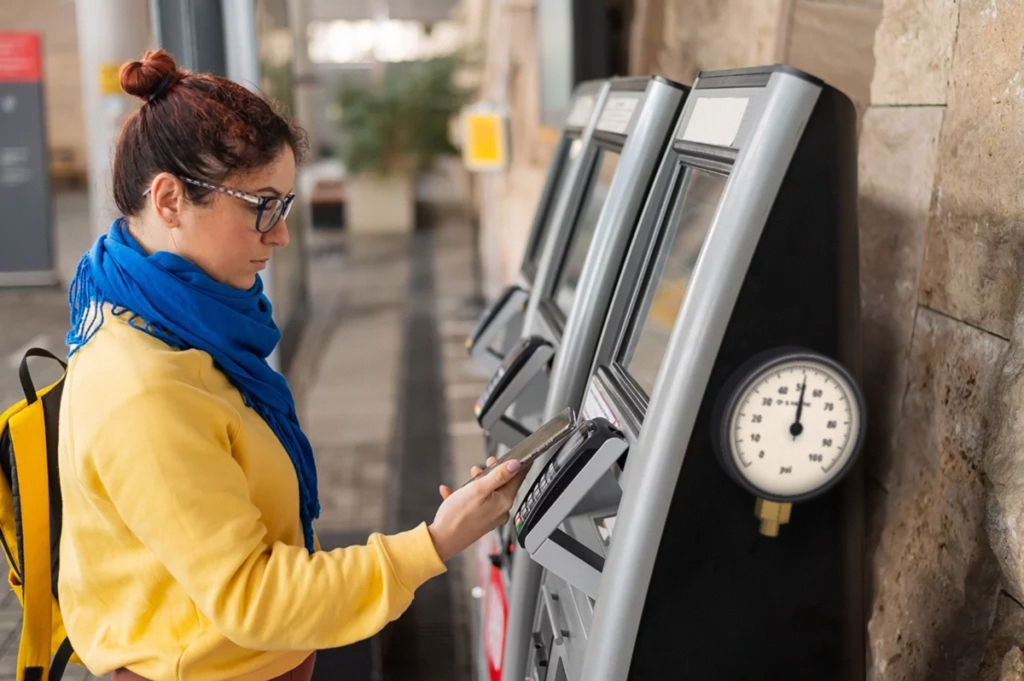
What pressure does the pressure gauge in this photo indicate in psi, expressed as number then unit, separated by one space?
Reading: 50 psi
